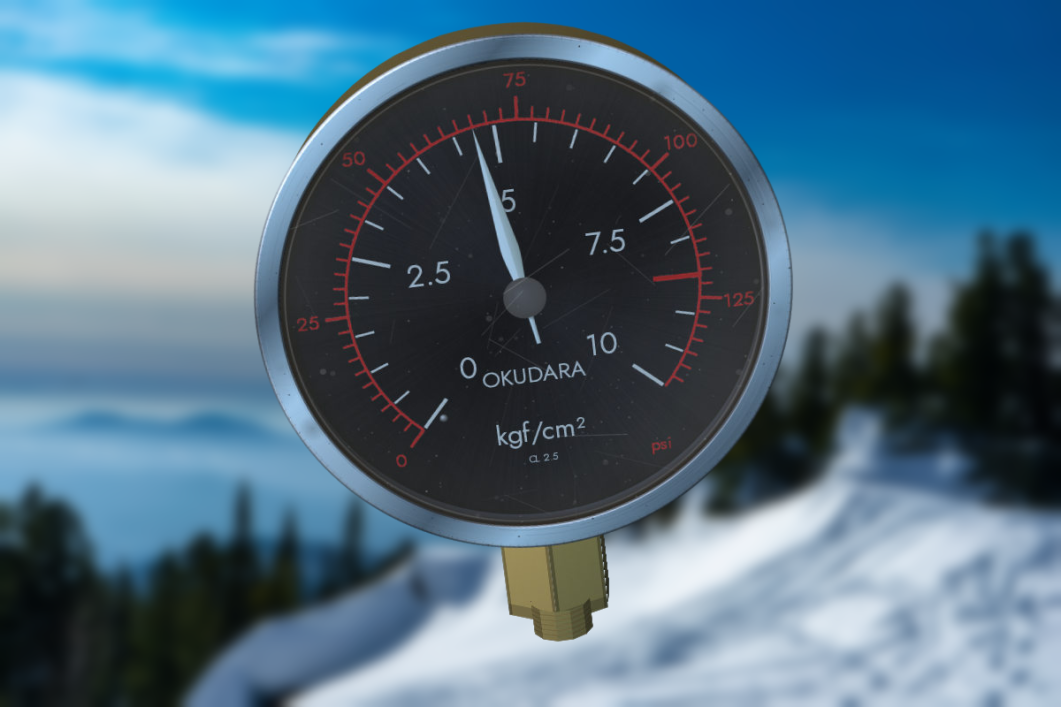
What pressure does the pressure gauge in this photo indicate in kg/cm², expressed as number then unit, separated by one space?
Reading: 4.75 kg/cm²
